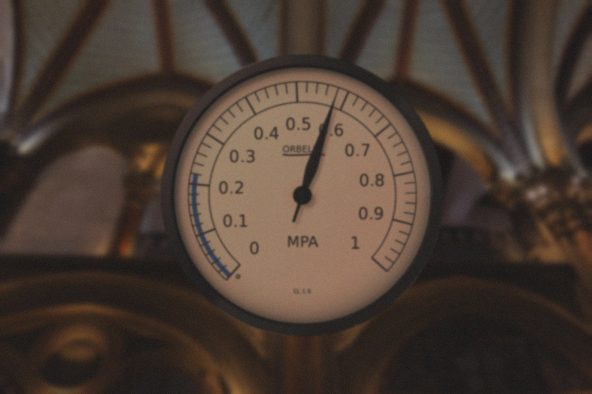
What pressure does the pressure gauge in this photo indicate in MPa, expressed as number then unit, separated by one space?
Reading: 0.58 MPa
